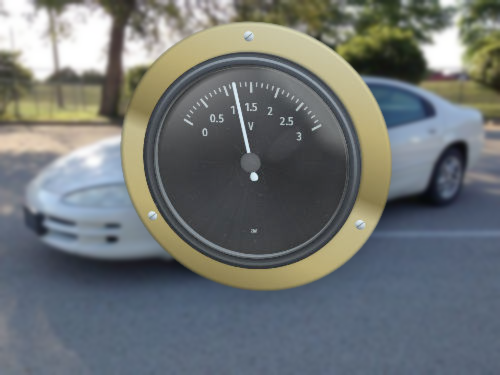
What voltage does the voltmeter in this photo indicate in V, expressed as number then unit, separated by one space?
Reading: 1.2 V
